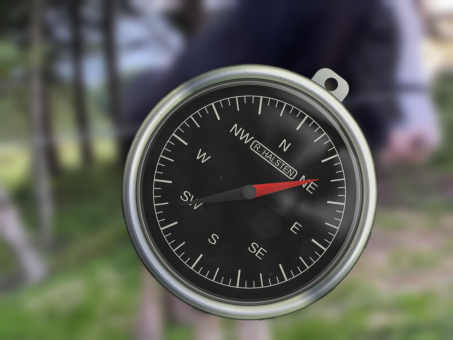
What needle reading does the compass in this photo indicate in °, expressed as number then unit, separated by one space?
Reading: 42.5 °
